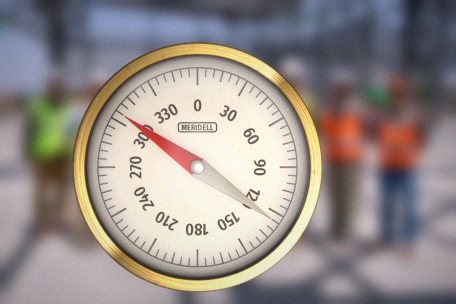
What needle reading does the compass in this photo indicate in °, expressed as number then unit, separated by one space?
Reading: 305 °
